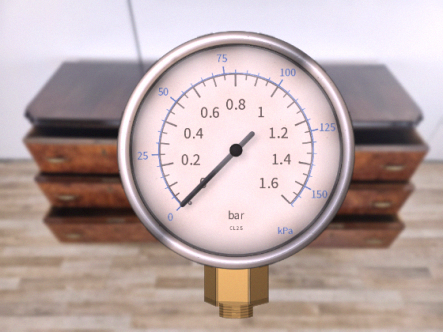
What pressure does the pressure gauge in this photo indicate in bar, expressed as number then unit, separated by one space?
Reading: 0 bar
